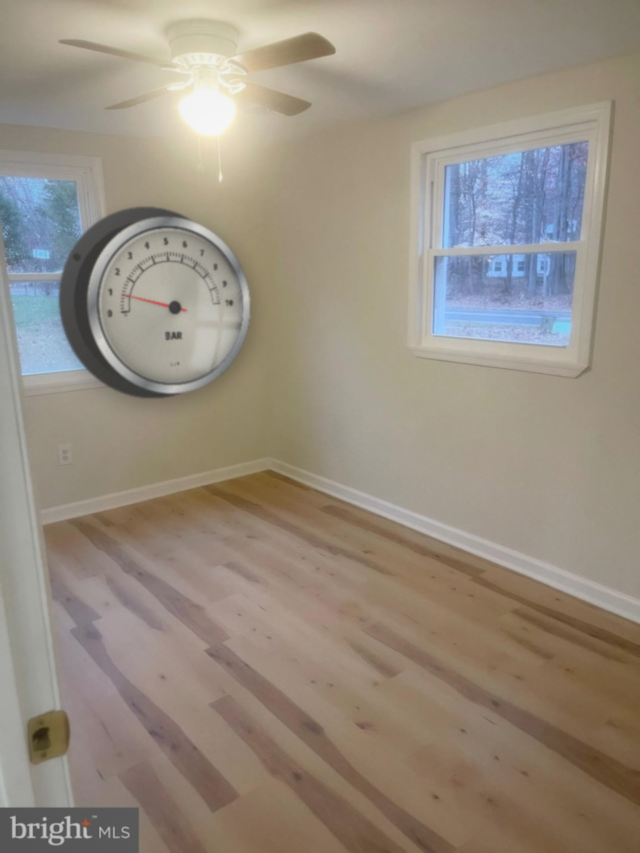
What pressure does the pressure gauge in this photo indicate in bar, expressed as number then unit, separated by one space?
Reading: 1 bar
